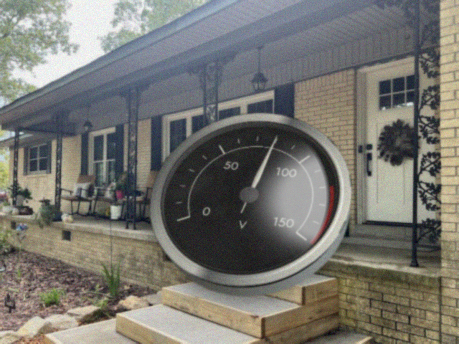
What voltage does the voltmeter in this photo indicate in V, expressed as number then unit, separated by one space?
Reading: 80 V
